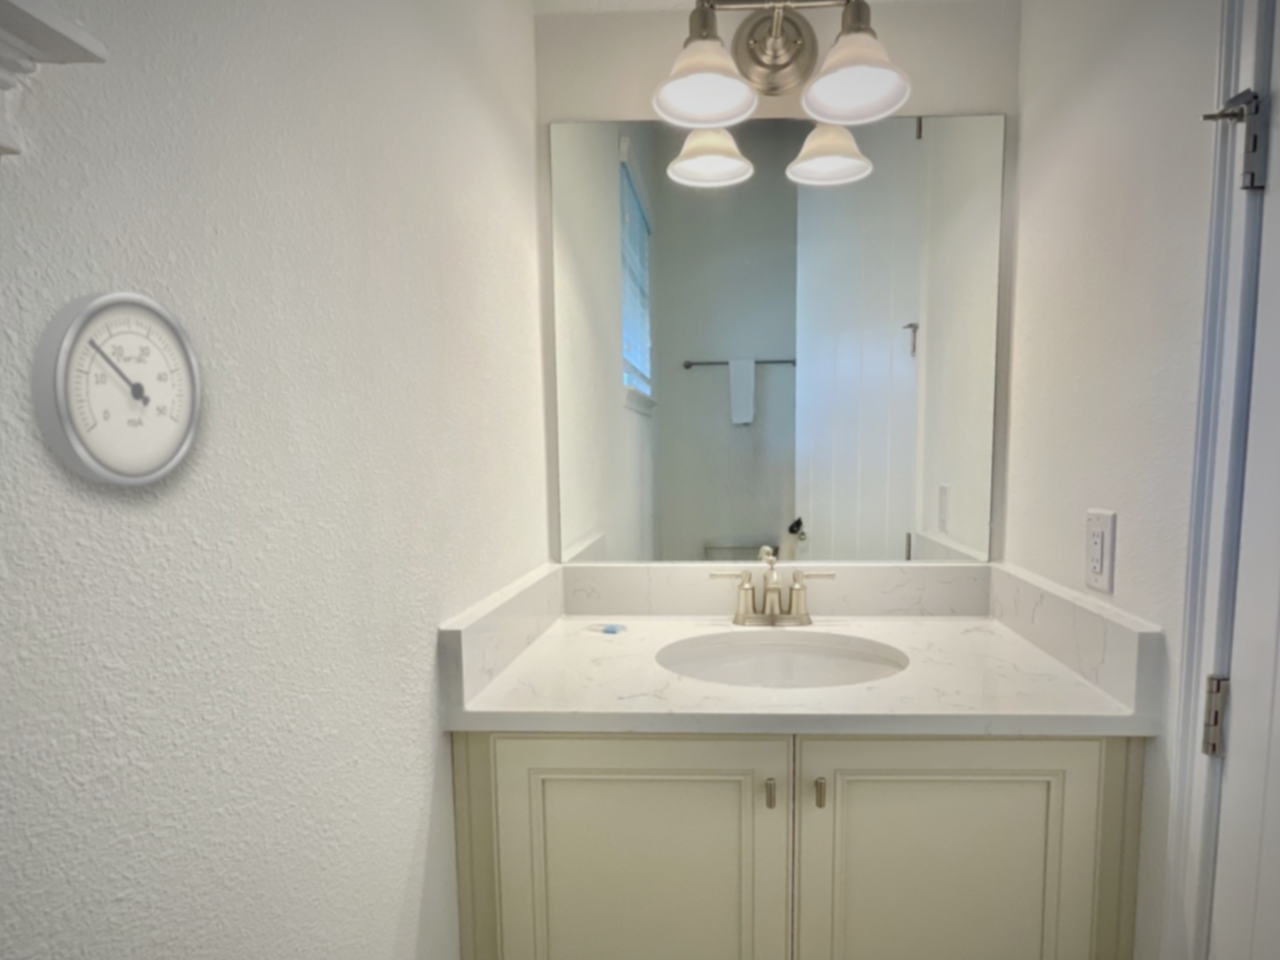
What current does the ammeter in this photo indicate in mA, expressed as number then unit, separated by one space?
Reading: 15 mA
